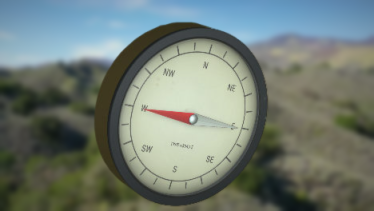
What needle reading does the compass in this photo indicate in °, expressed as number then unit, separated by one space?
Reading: 270 °
